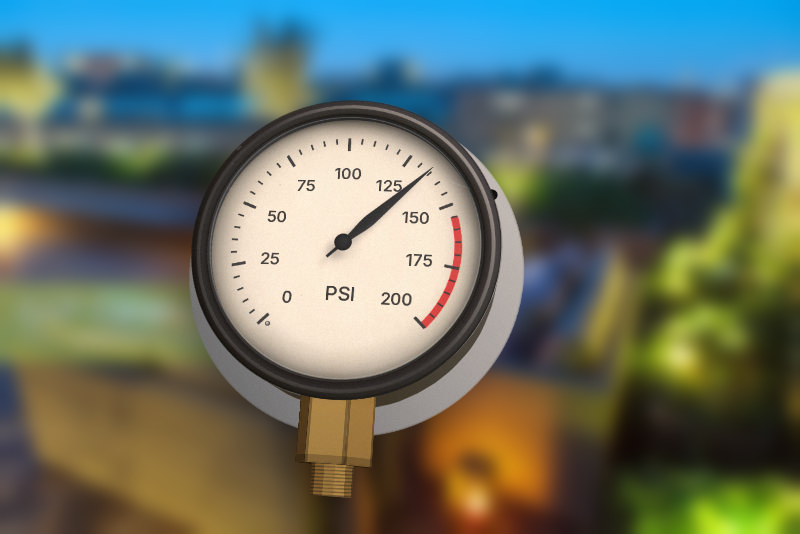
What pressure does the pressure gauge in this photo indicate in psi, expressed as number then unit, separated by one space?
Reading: 135 psi
